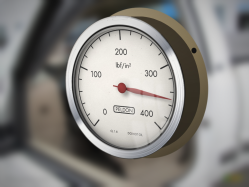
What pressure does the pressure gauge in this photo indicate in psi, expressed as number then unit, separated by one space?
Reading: 350 psi
